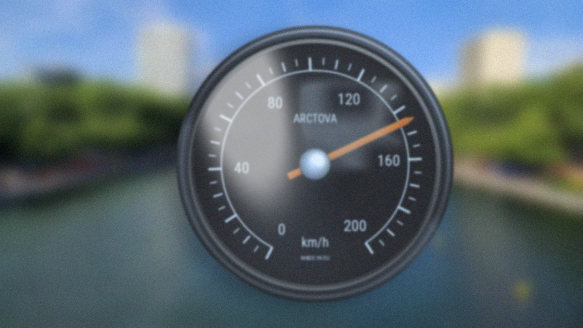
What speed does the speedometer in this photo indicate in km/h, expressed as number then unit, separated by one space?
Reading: 145 km/h
